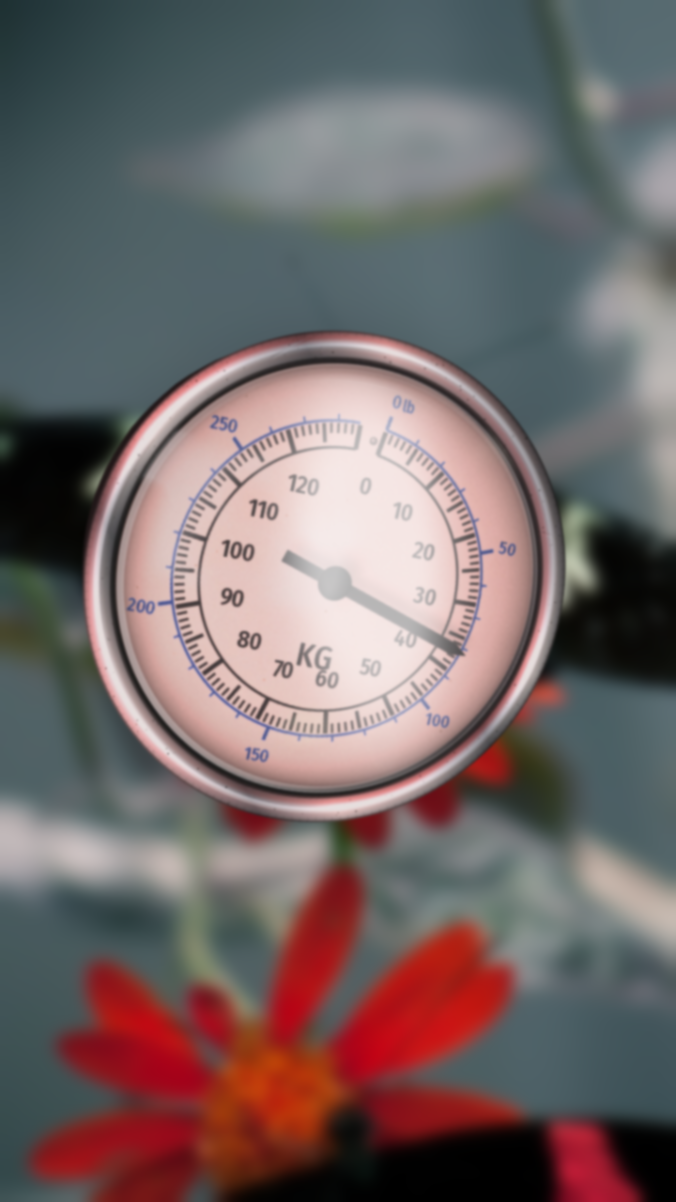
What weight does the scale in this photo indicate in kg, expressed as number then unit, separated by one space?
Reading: 37 kg
